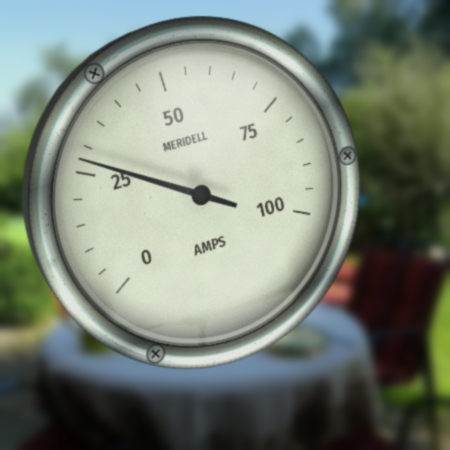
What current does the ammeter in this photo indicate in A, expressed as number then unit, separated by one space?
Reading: 27.5 A
